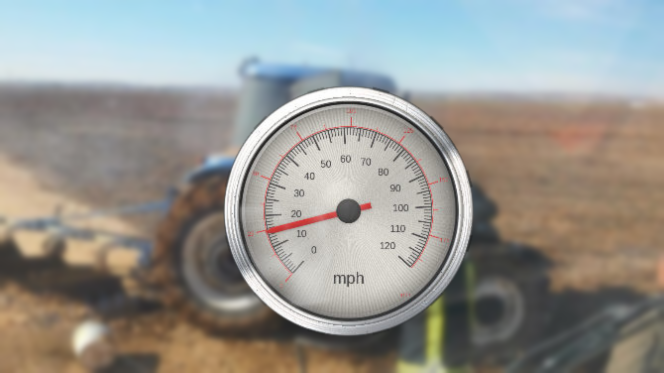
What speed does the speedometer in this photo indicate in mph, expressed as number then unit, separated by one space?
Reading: 15 mph
